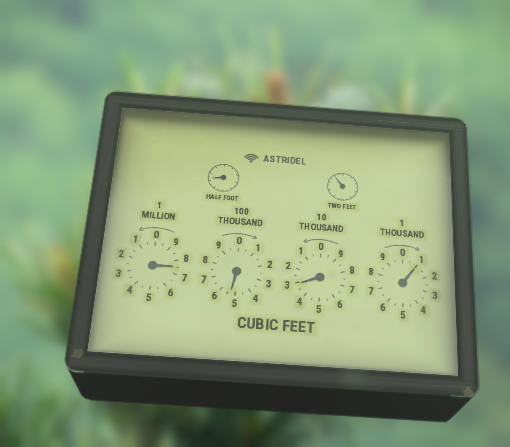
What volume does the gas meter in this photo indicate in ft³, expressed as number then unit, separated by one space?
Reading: 753100 ft³
